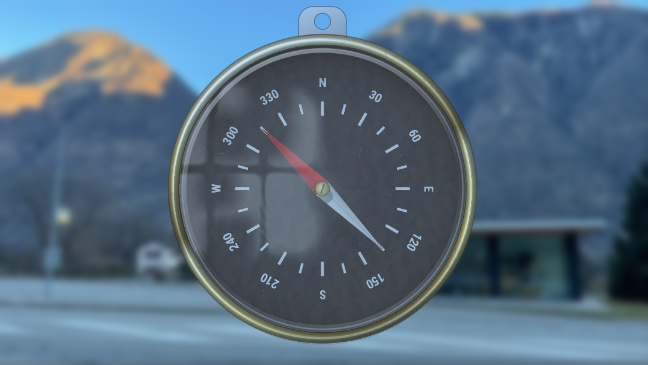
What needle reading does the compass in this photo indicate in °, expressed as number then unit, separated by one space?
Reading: 315 °
